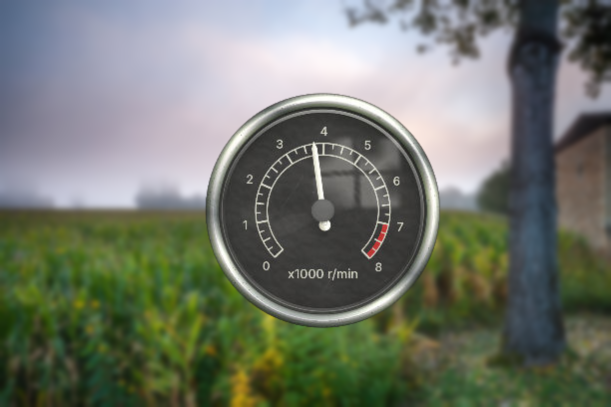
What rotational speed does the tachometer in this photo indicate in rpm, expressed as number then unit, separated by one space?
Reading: 3750 rpm
